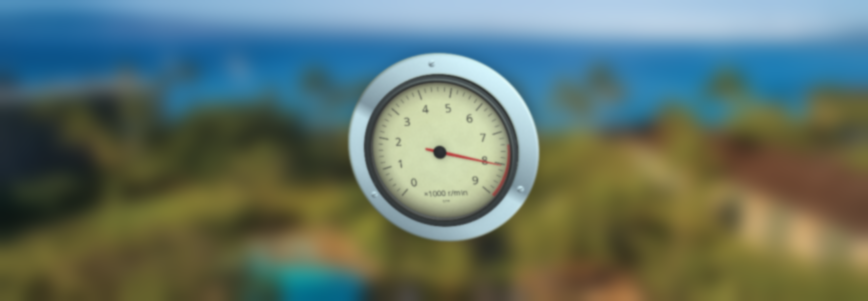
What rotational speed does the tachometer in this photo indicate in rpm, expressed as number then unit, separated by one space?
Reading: 8000 rpm
